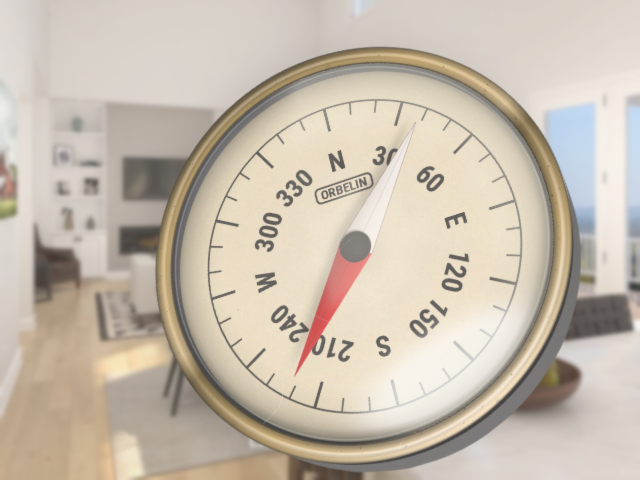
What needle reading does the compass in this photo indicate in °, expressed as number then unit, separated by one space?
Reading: 220 °
